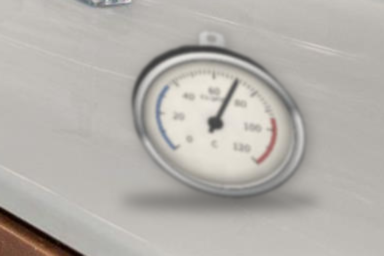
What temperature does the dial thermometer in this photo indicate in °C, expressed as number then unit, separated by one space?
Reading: 70 °C
